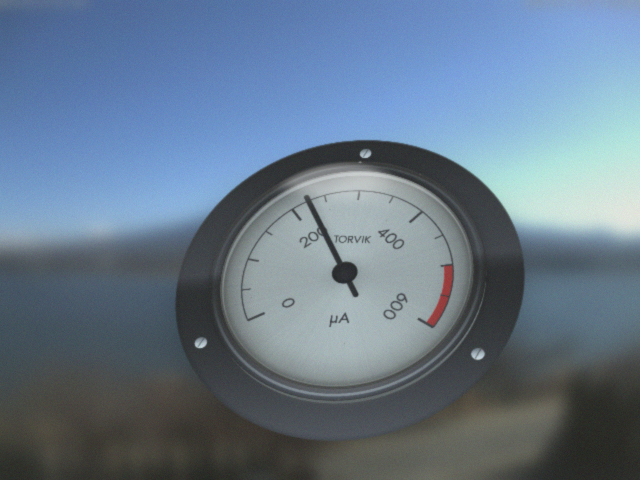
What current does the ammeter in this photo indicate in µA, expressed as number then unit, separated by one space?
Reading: 225 µA
